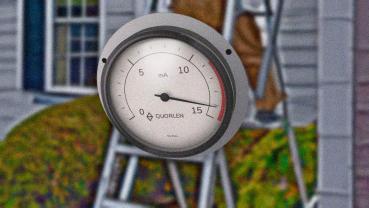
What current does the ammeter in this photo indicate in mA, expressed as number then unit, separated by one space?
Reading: 14 mA
